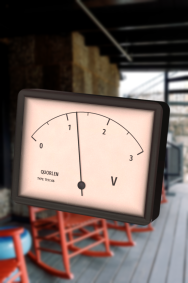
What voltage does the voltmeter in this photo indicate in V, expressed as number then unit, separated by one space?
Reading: 1.25 V
